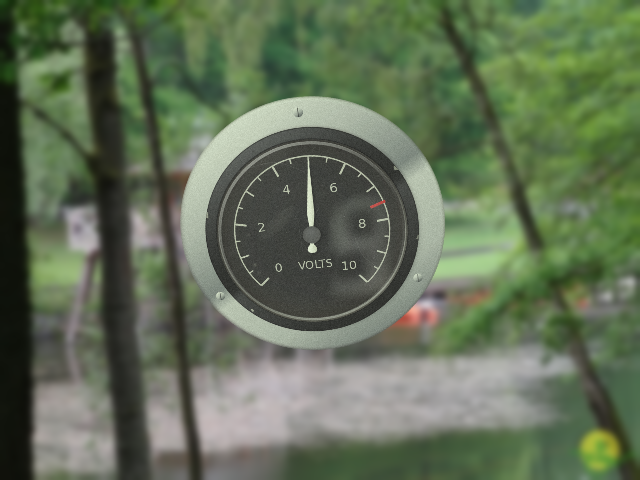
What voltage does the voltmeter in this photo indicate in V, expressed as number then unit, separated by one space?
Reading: 5 V
